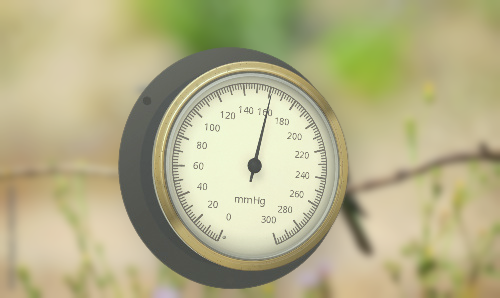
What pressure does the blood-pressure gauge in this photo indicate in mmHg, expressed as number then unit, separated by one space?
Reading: 160 mmHg
